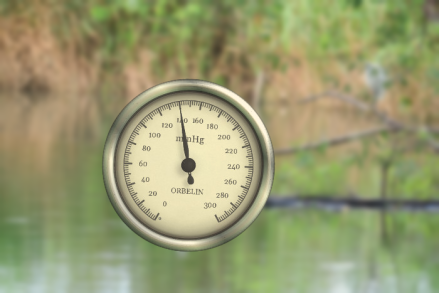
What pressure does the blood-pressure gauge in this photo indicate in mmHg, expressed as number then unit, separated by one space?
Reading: 140 mmHg
